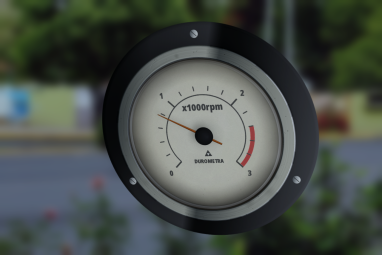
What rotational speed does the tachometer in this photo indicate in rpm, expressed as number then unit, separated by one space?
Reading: 800 rpm
